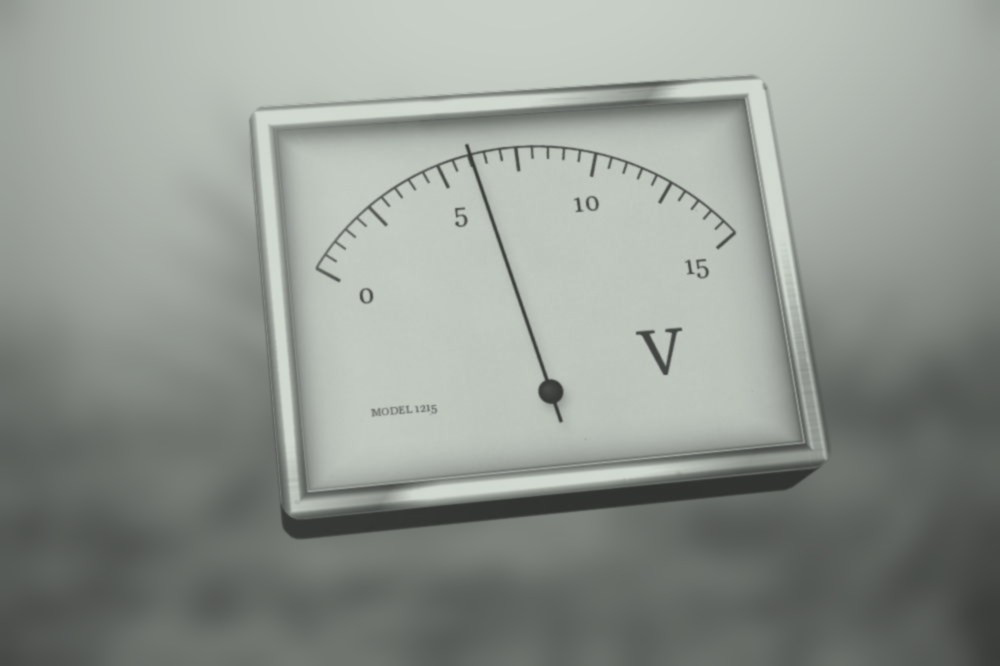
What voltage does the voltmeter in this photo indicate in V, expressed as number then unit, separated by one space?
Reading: 6 V
